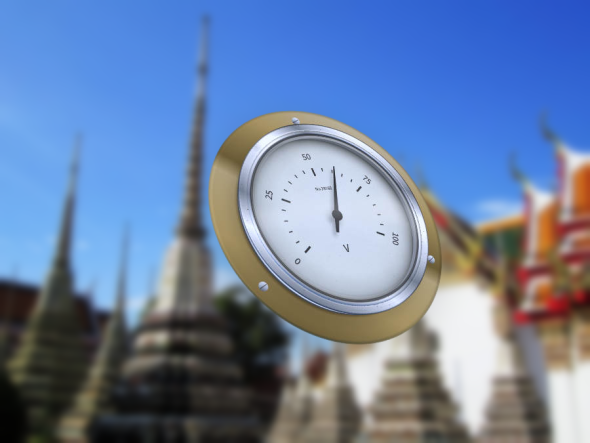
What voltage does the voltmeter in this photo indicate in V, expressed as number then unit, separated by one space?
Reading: 60 V
